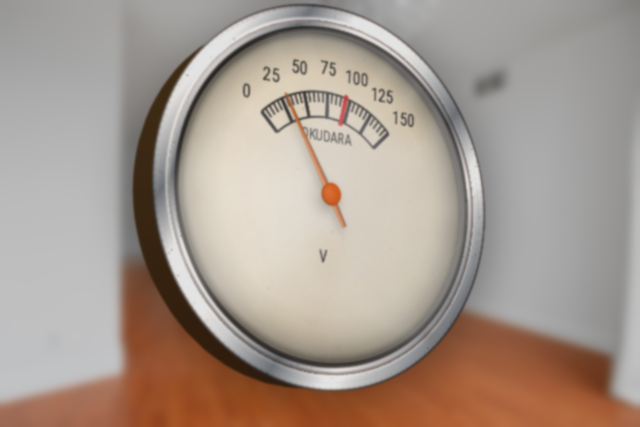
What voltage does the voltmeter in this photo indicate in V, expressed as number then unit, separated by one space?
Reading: 25 V
